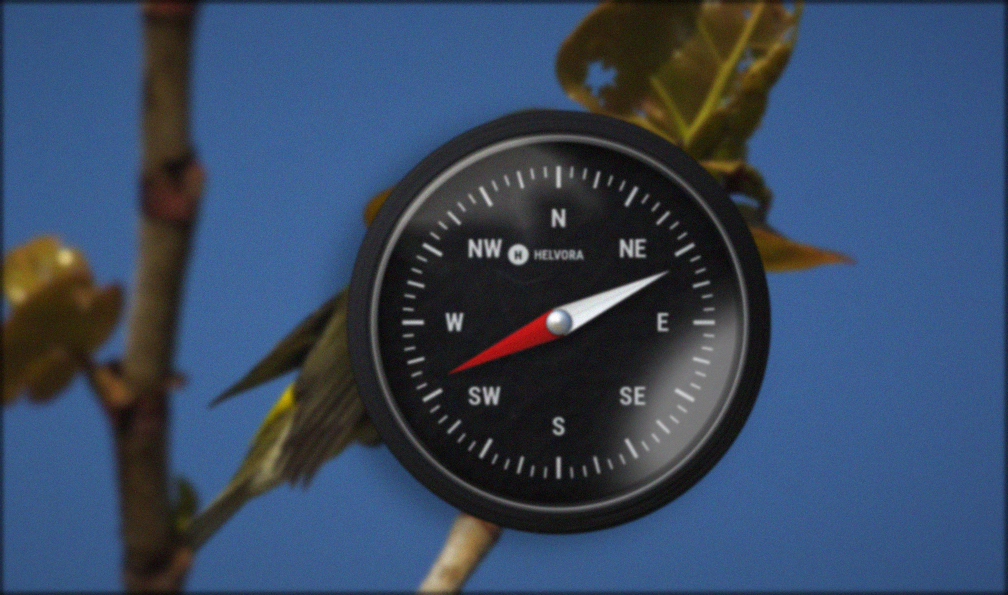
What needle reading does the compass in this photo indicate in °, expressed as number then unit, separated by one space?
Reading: 245 °
